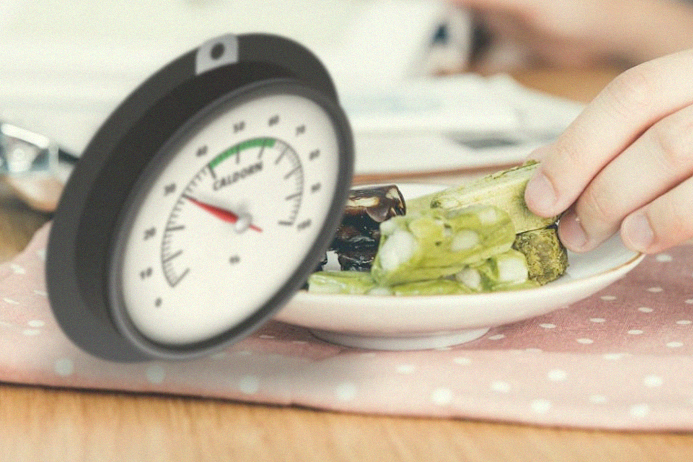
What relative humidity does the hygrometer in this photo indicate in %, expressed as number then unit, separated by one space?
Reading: 30 %
